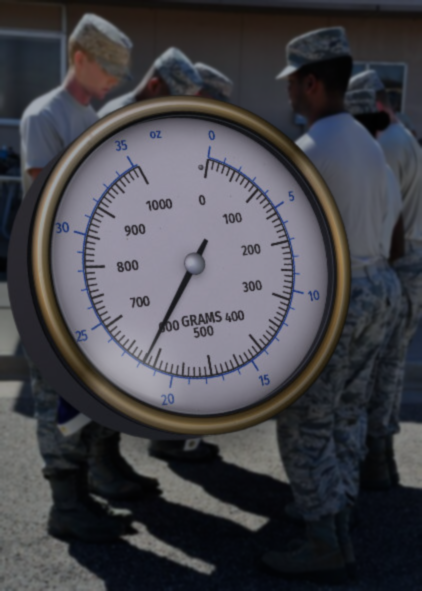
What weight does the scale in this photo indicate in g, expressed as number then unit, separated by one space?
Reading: 620 g
